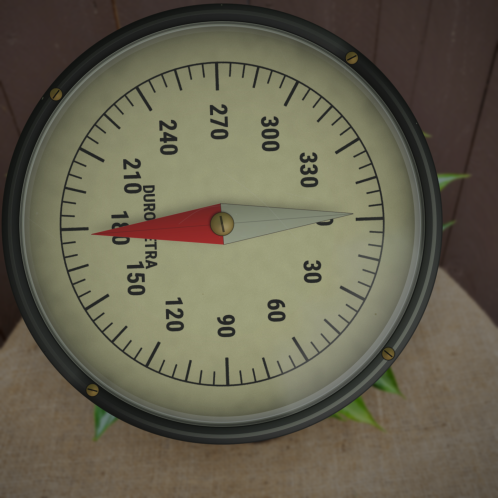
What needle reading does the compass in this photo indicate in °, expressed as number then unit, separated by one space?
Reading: 177.5 °
